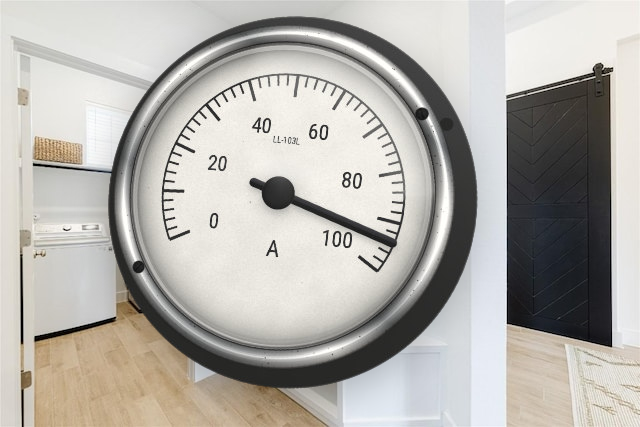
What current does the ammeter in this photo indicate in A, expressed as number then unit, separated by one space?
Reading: 94 A
